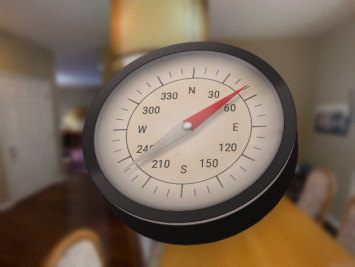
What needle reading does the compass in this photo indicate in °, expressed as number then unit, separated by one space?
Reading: 50 °
